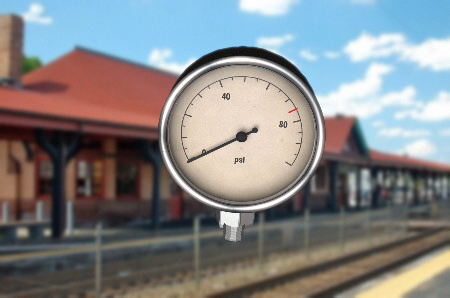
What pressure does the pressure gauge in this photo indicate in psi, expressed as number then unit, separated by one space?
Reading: 0 psi
